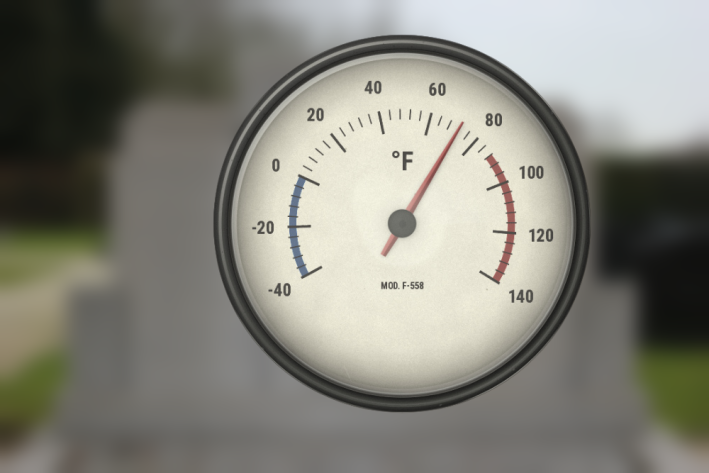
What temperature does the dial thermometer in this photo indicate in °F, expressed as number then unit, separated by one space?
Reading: 72 °F
